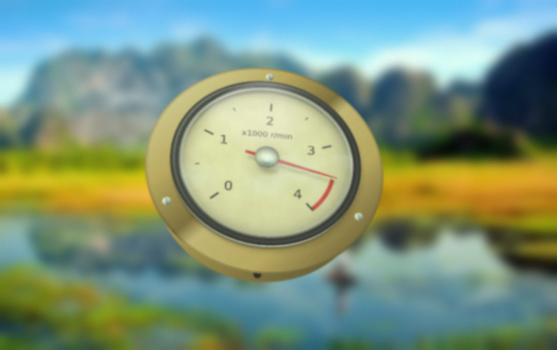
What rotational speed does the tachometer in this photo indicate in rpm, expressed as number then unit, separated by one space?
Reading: 3500 rpm
